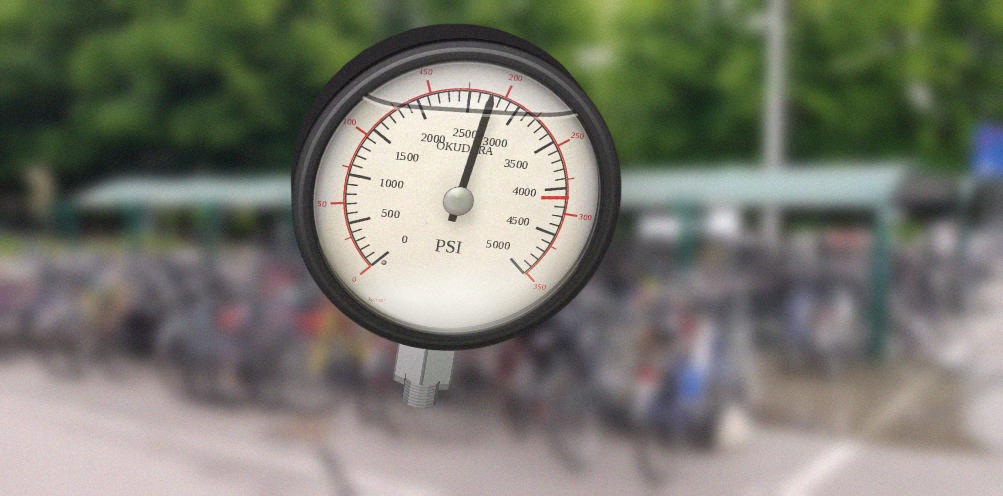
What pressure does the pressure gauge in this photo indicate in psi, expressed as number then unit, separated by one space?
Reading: 2700 psi
